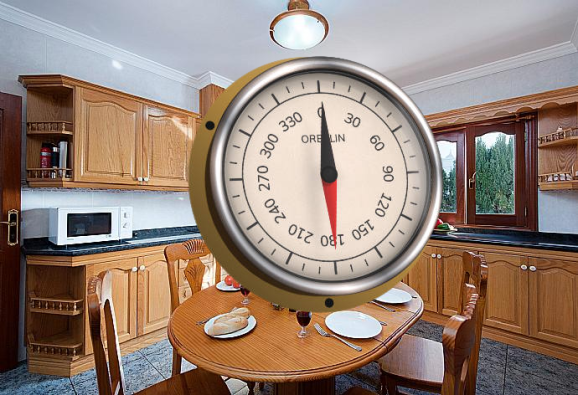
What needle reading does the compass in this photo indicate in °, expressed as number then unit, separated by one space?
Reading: 180 °
